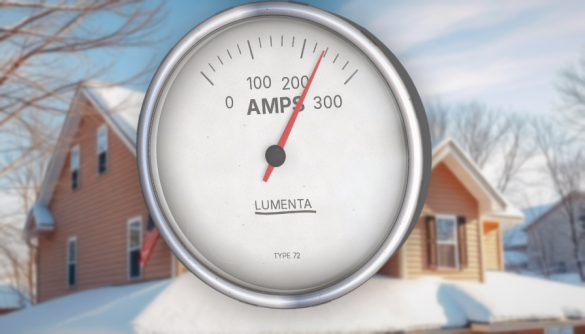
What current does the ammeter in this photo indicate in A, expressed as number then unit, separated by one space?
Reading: 240 A
